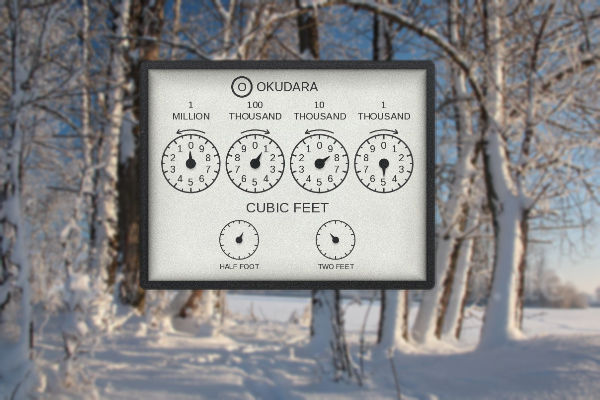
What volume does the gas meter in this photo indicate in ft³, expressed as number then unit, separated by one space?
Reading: 8500 ft³
